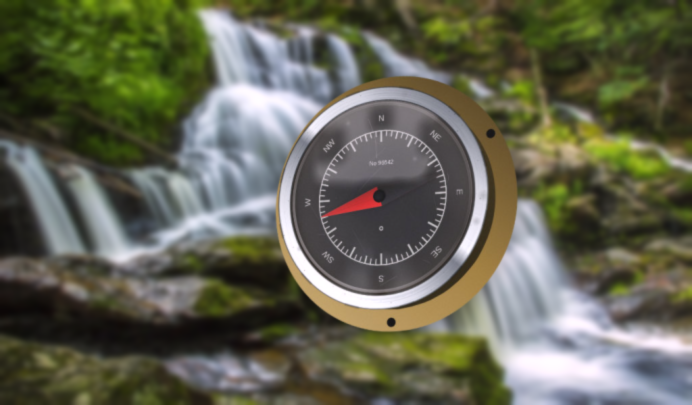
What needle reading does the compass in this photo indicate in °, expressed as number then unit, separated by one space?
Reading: 255 °
